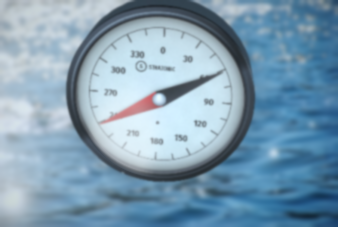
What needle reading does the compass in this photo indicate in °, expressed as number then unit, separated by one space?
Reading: 240 °
